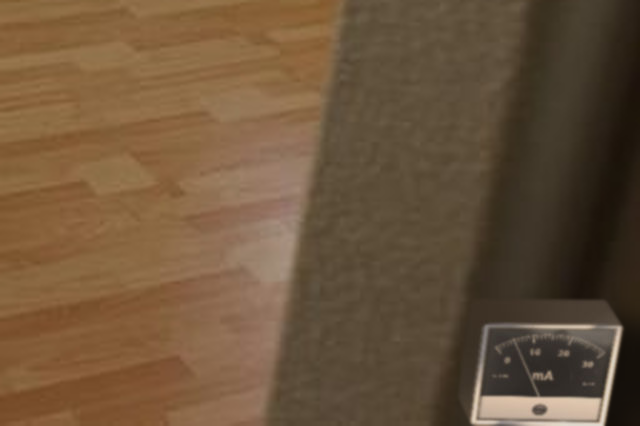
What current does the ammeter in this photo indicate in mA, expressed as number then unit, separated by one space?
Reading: 5 mA
